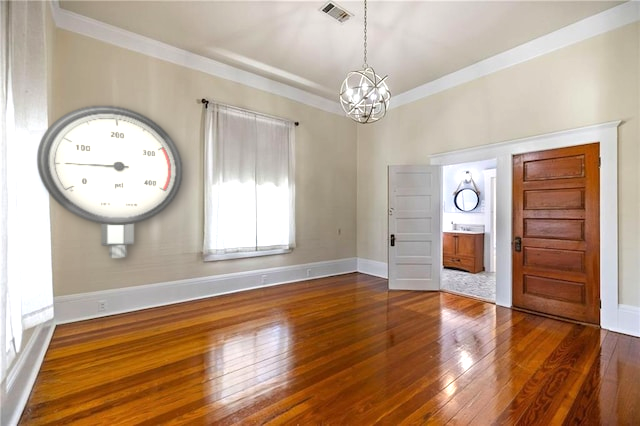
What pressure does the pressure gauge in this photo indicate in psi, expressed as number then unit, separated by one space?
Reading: 50 psi
